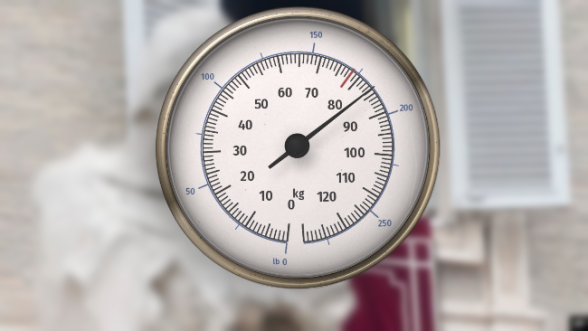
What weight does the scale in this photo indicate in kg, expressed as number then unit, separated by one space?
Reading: 84 kg
